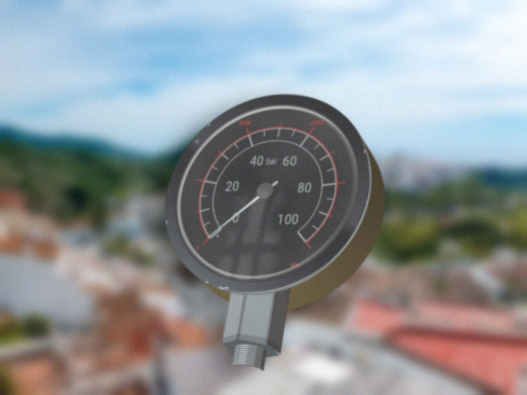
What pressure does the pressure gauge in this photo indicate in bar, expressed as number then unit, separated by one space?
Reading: 0 bar
